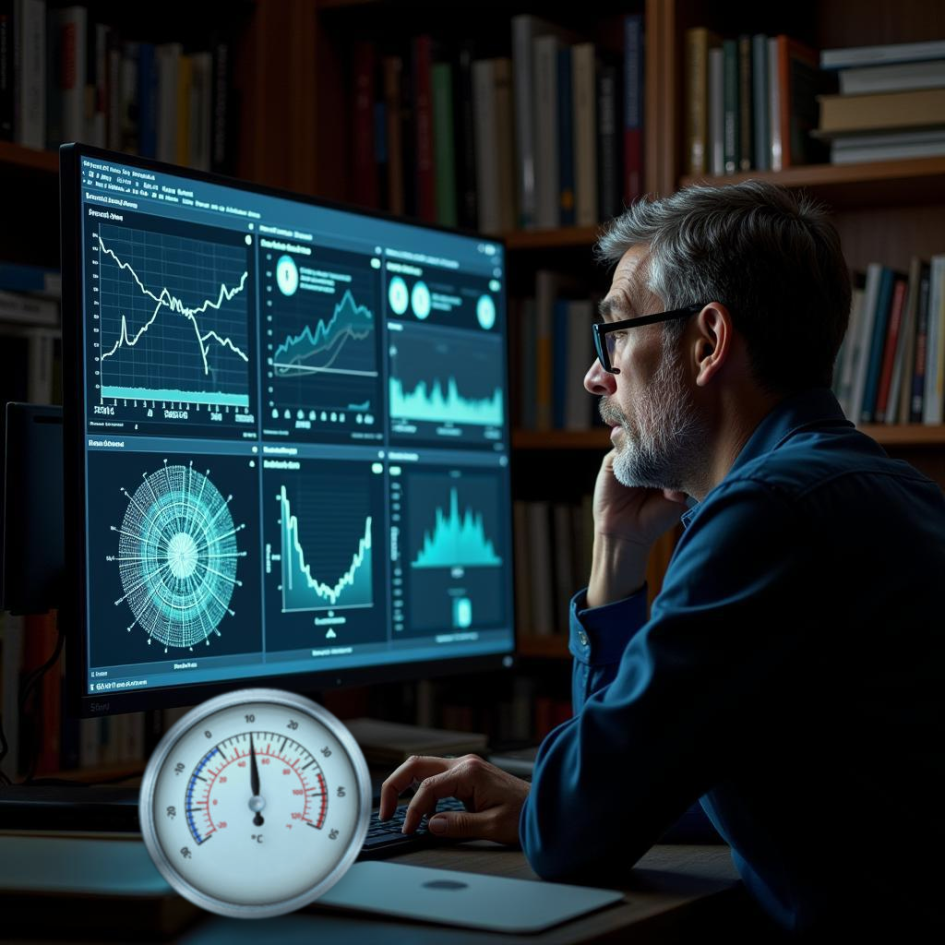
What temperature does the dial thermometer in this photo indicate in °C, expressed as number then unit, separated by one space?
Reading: 10 °C
